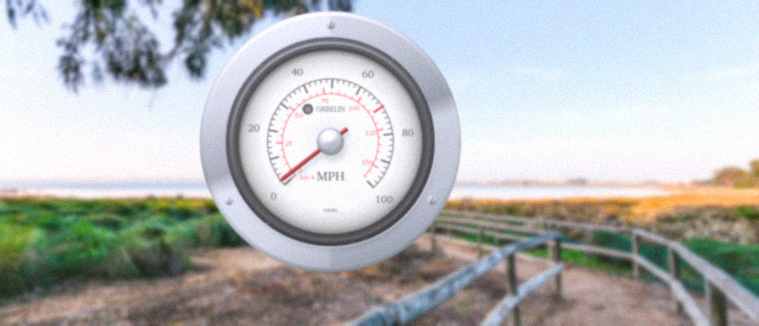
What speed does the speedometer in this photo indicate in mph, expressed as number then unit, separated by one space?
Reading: 2 mph
